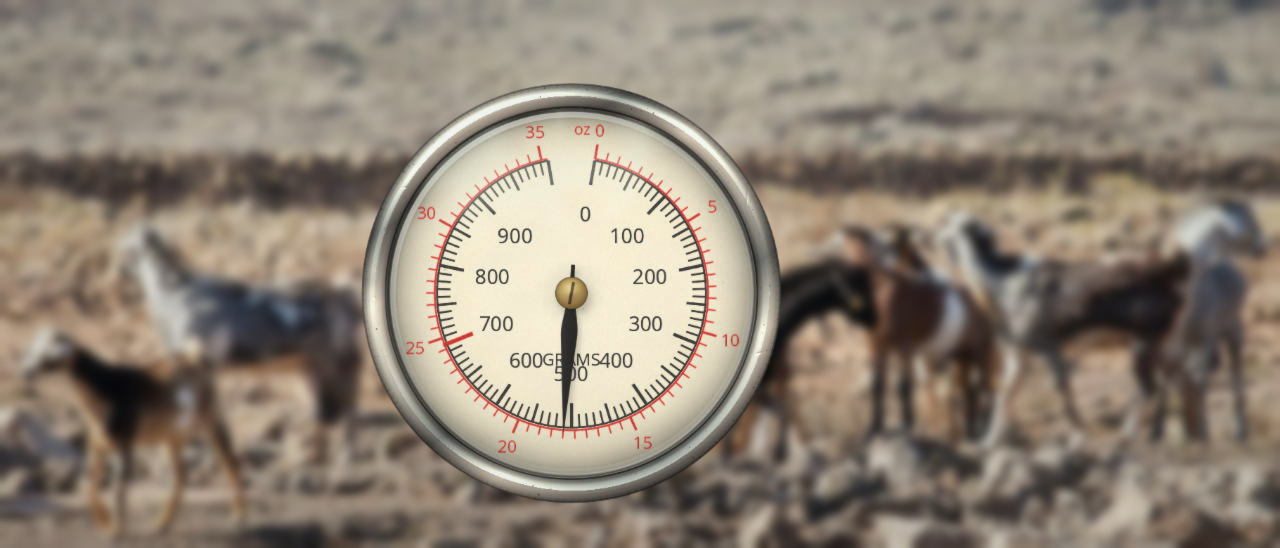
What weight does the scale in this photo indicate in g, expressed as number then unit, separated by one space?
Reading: 510 g
